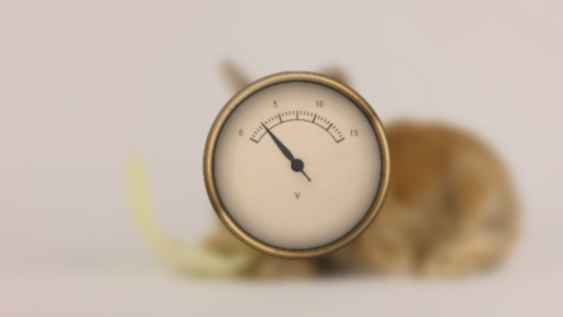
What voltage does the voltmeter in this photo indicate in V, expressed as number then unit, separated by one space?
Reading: 2.5 V
